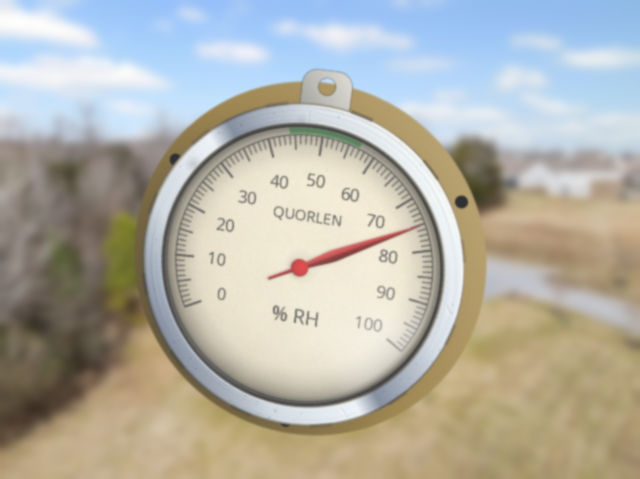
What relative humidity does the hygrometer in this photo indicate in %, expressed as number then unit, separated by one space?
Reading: 75 %
